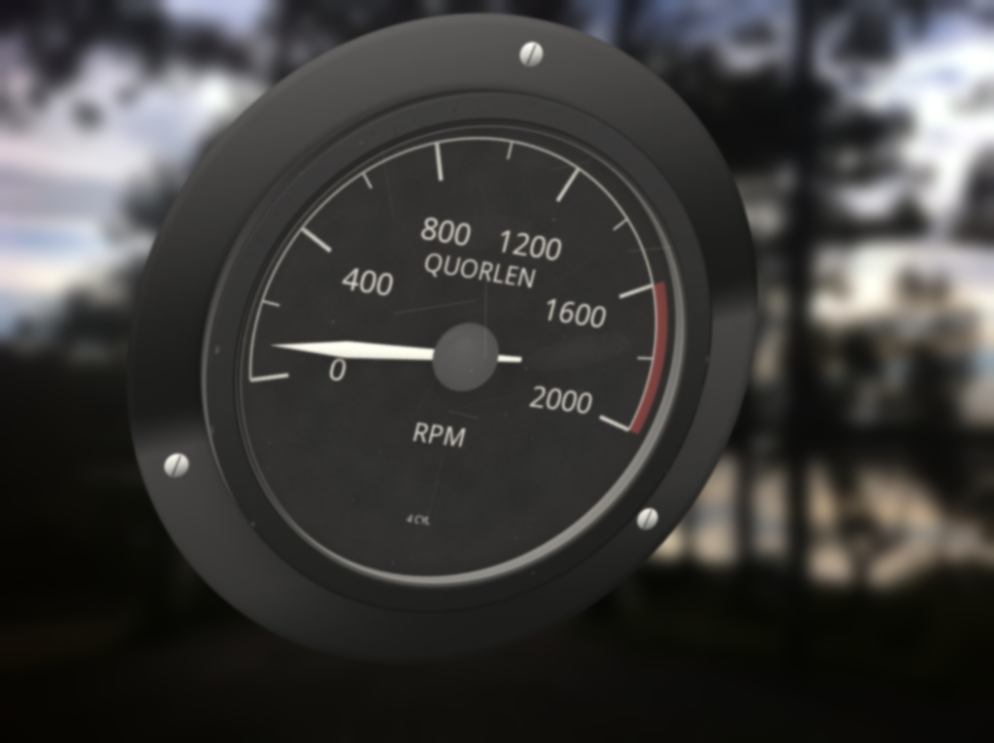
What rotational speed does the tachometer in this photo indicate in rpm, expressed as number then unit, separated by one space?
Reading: 100 rpm
